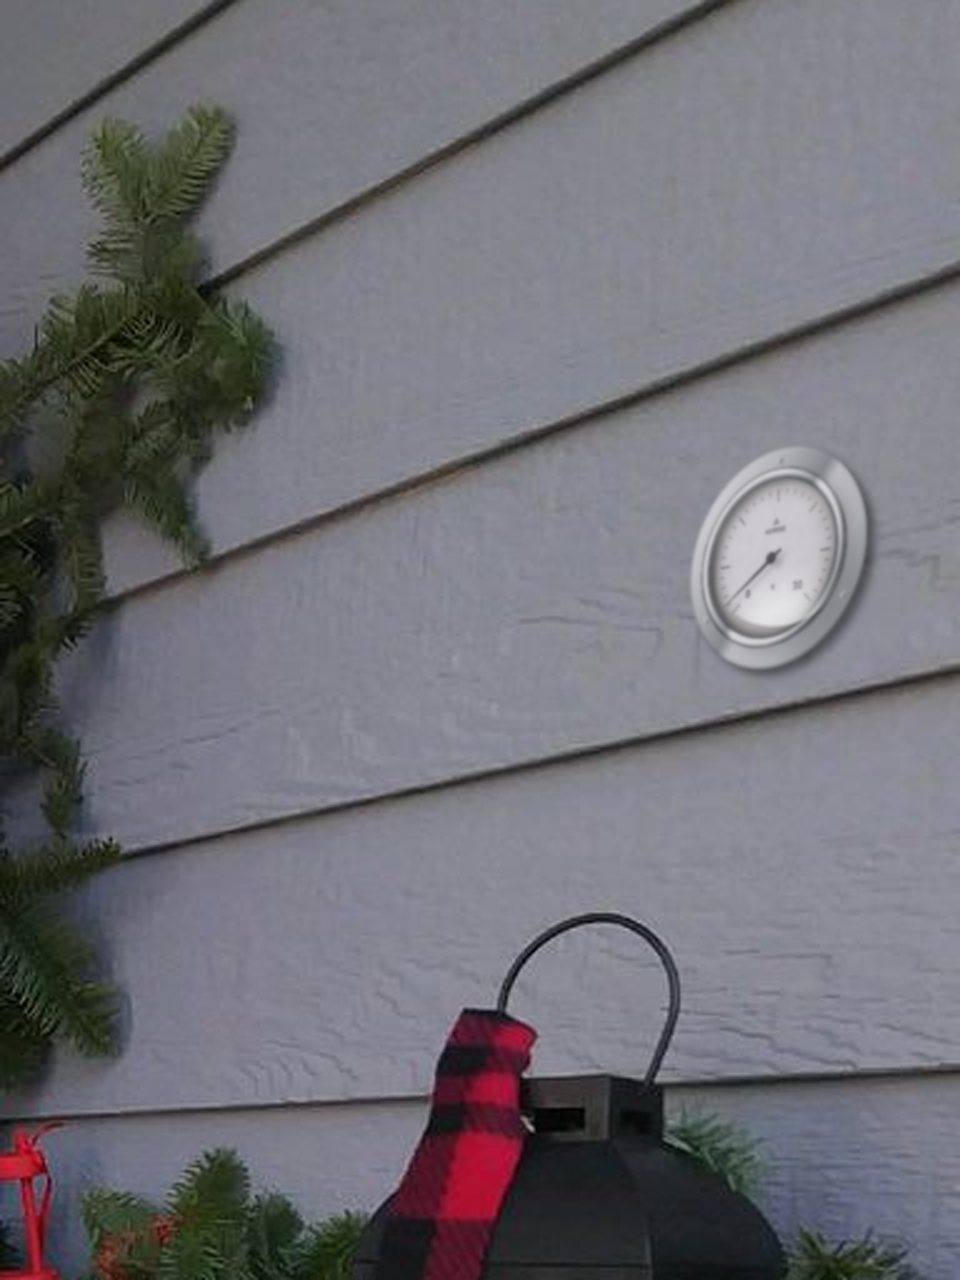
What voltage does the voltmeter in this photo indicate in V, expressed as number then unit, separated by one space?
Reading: 1 V
